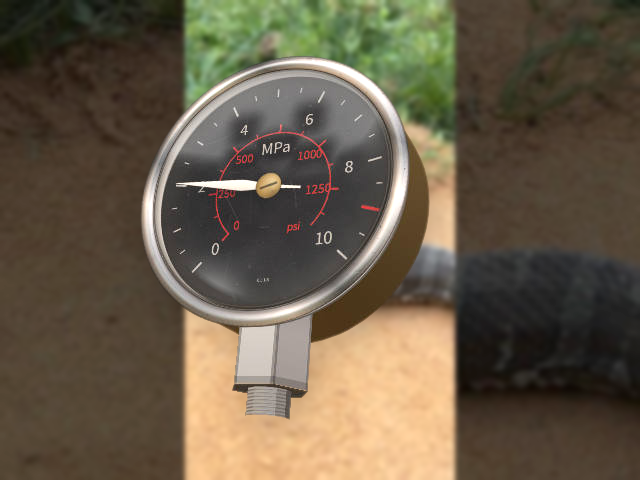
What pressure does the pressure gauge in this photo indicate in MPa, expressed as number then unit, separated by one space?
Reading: 2 MPa
